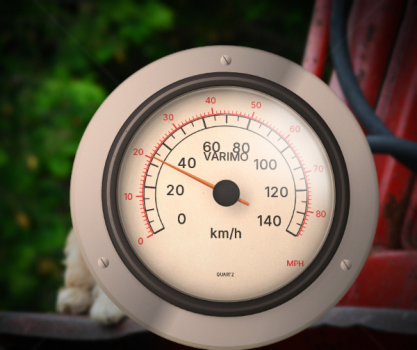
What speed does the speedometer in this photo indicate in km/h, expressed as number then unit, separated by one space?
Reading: 32.5 km/h
